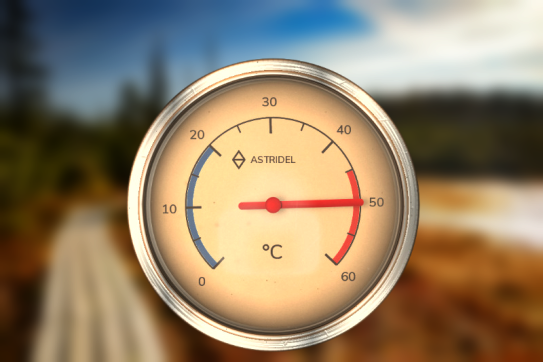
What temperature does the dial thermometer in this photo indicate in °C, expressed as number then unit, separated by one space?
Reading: 50 °C
